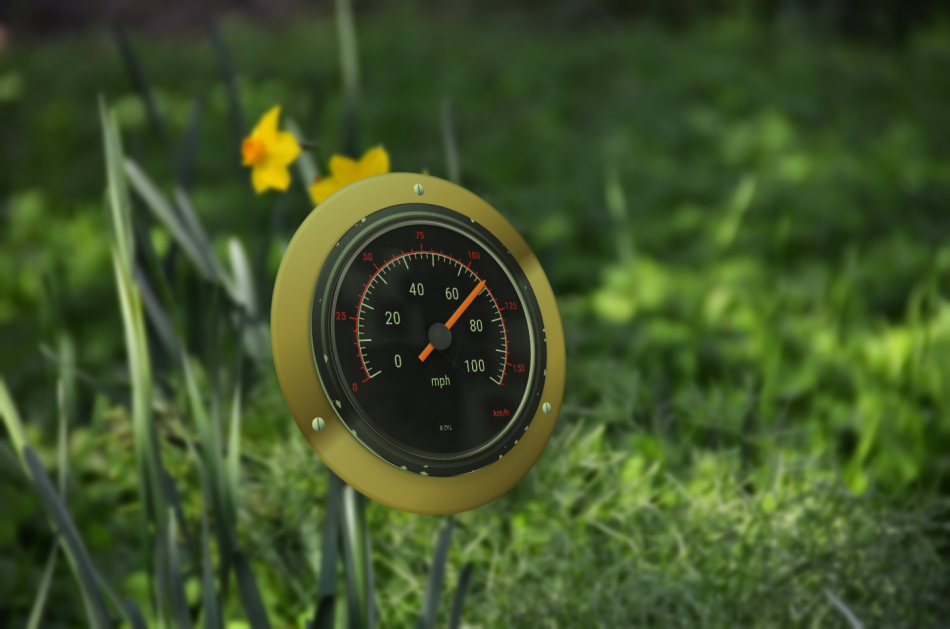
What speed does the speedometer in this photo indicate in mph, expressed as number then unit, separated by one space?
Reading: 68 mph
